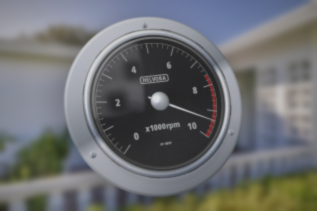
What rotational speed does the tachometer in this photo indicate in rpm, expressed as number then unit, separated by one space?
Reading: 9400 rpm
